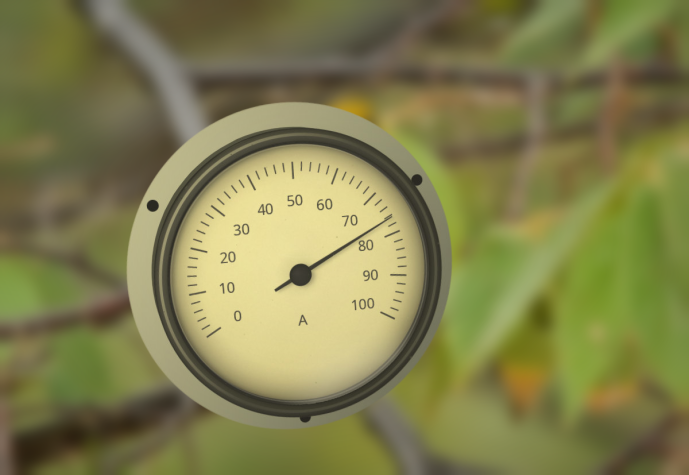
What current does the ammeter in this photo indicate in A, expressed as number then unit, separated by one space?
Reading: 76 A
